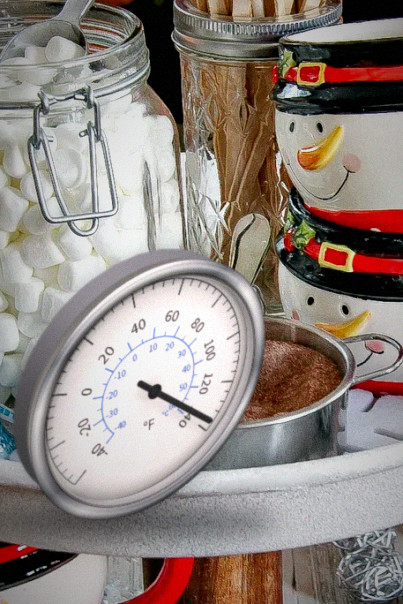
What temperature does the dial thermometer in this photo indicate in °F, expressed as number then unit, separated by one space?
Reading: 136 °F
